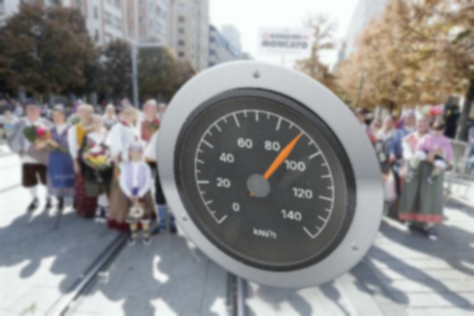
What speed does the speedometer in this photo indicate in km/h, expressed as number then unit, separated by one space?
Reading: 90 km/h
